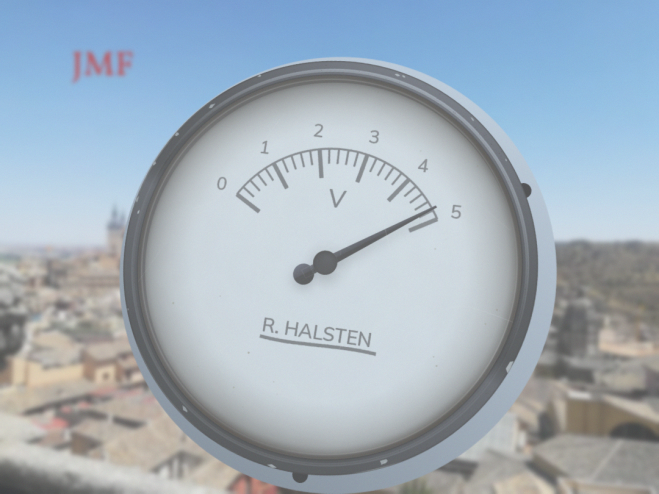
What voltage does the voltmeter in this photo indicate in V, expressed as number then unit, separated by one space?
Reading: 4.8 V
